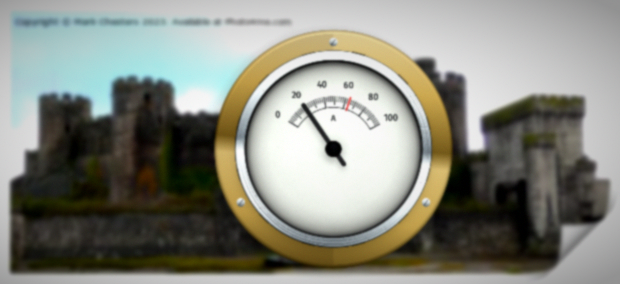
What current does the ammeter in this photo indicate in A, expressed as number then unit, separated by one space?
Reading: 20 A
